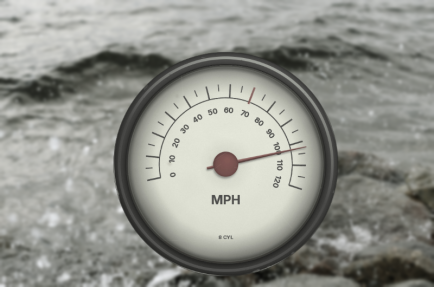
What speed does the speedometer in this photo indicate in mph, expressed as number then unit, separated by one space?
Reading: 102.5 mph
